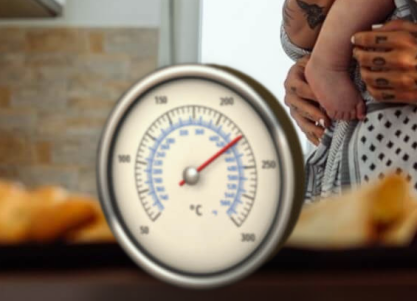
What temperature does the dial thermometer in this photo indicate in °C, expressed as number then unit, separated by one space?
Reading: 225 °C
